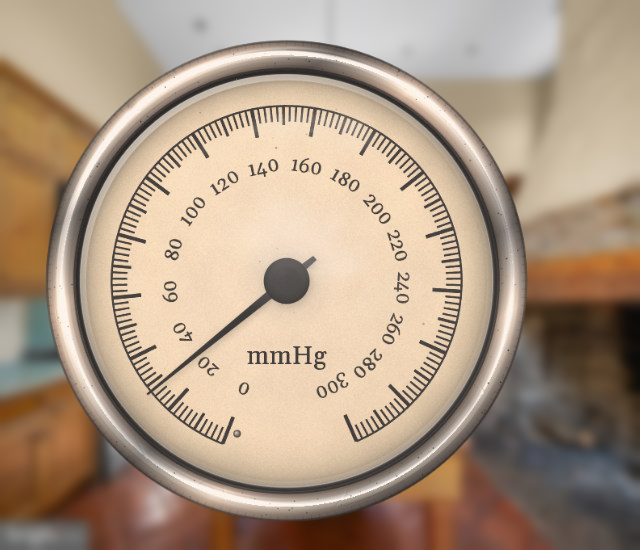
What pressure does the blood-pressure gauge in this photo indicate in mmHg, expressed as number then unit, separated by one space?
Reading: 28 mmHg
